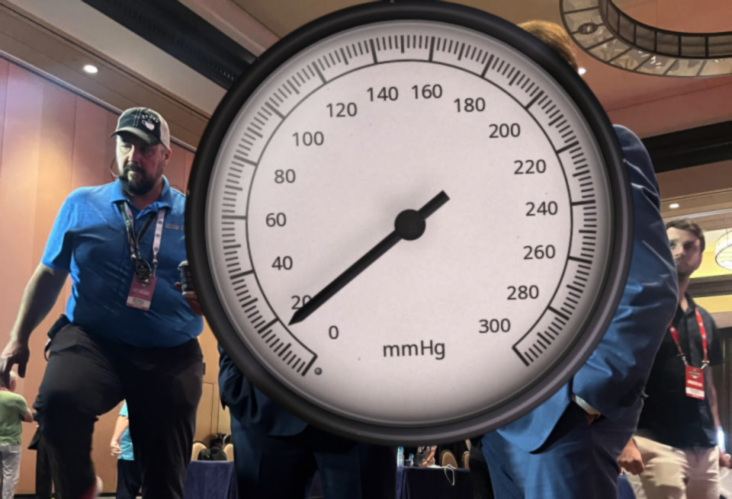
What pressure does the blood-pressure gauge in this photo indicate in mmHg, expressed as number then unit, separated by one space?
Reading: 16 mmHg
